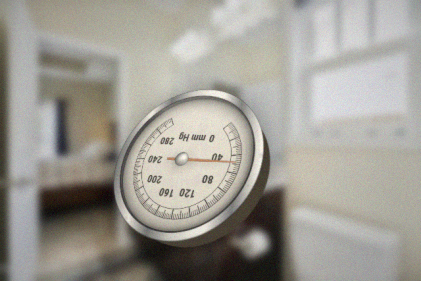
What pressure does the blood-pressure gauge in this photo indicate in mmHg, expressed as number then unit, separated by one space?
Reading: 50 mmHg
